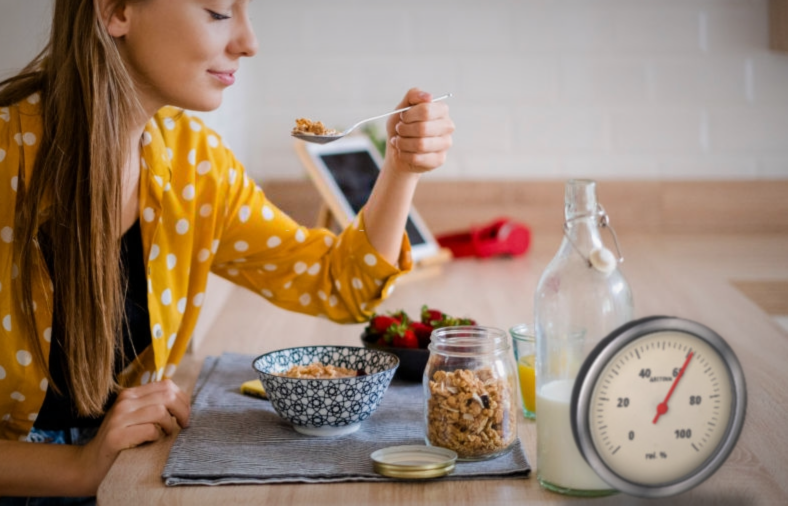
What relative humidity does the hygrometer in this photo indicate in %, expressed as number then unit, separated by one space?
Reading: 60 %
